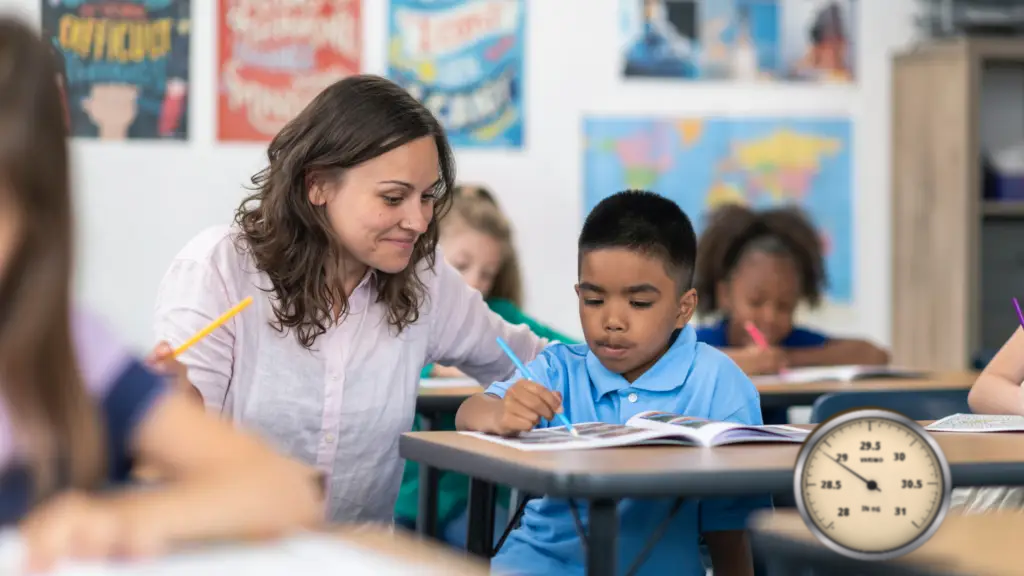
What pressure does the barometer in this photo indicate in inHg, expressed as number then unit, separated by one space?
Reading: 28.9 inHg
